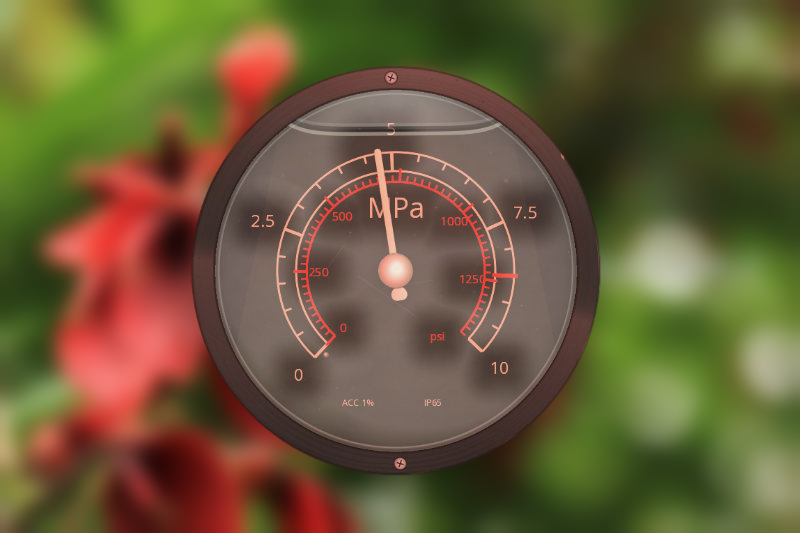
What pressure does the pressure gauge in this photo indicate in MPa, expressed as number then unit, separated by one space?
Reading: 4.75 MPa
